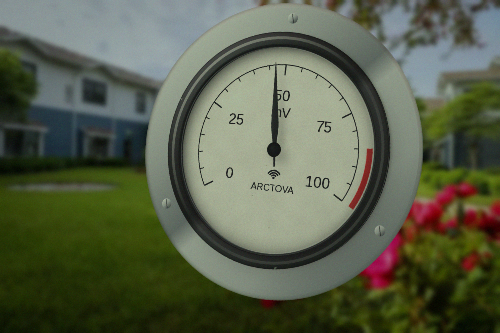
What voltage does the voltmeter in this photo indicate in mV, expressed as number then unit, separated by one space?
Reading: 47.5 mV
